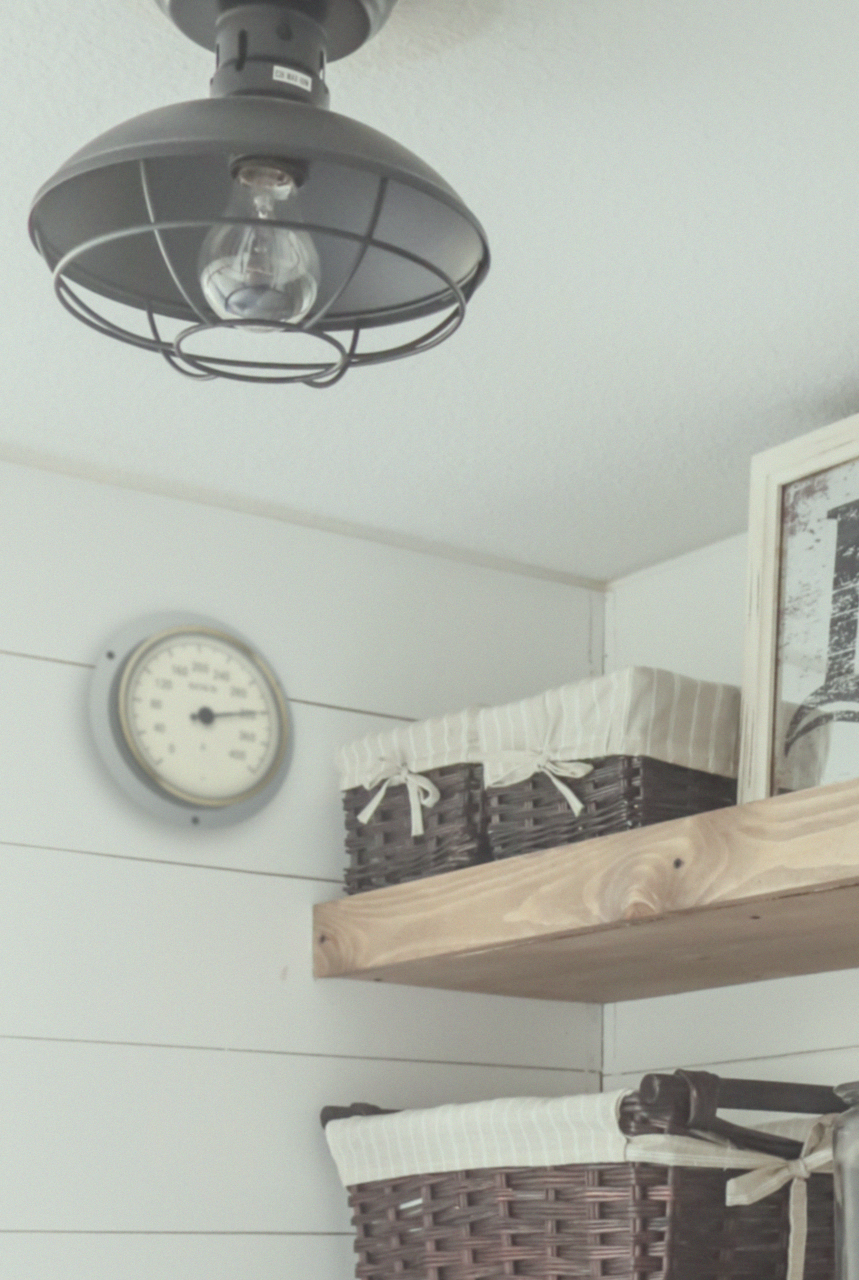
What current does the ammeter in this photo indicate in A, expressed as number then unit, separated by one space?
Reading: 320 A
